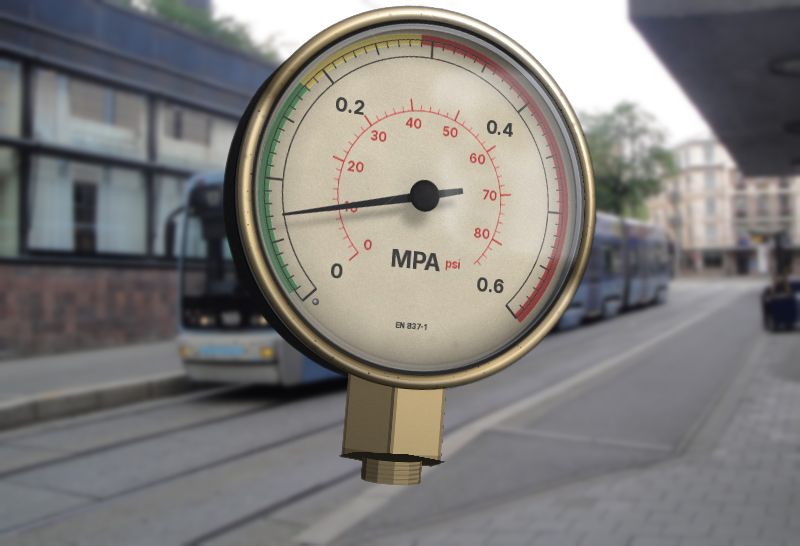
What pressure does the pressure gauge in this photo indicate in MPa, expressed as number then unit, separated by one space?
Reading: 0.07 MPa
